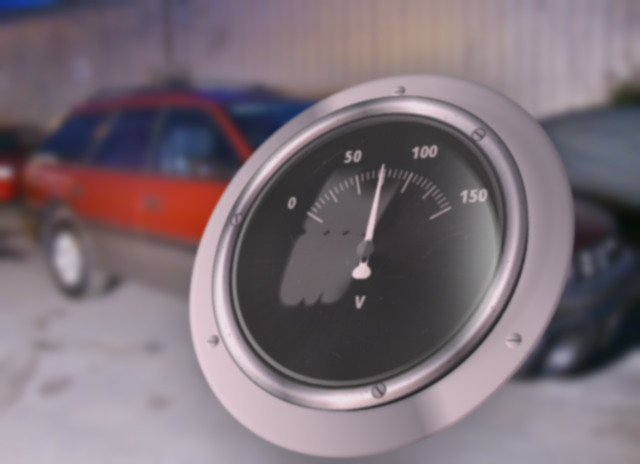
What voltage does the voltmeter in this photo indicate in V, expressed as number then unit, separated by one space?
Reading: 75 V
